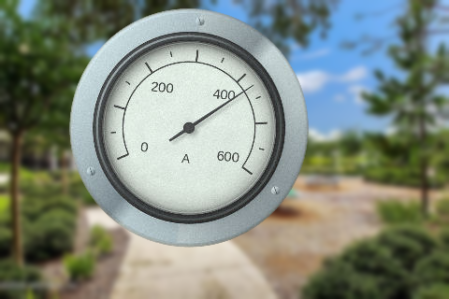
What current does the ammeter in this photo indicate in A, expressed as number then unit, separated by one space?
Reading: 425 A
